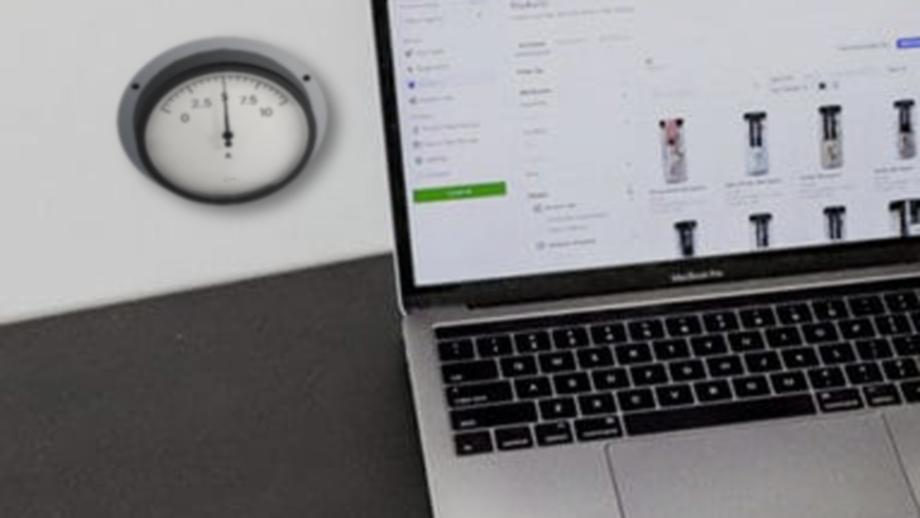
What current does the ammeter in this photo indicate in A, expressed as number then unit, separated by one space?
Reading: 5 A
